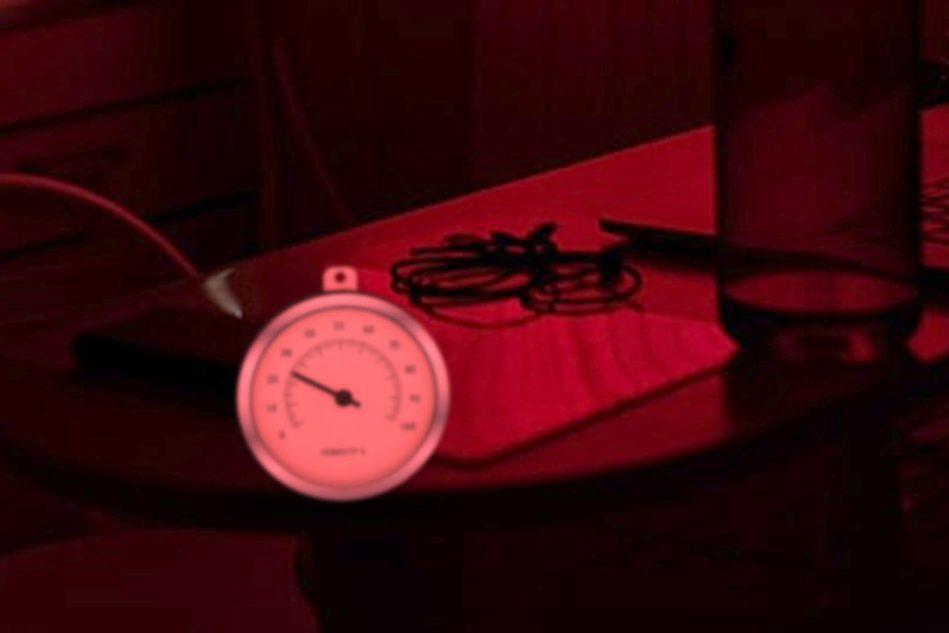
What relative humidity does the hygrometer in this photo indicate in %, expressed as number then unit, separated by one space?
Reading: 25 %
